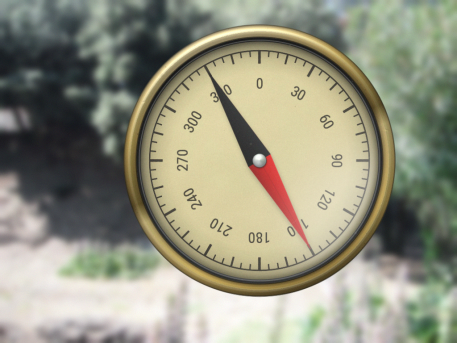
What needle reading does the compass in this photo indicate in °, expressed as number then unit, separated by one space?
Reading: 150 °
